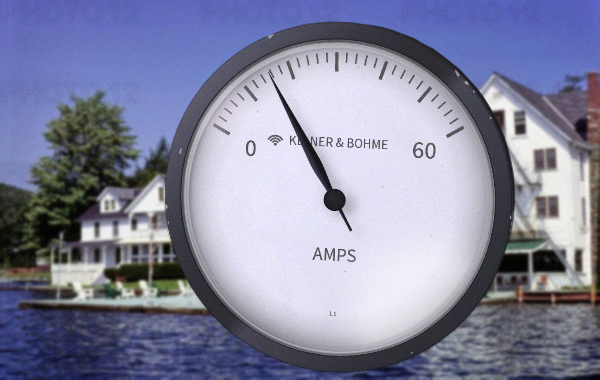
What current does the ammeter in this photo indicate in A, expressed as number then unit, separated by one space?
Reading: 16 A
